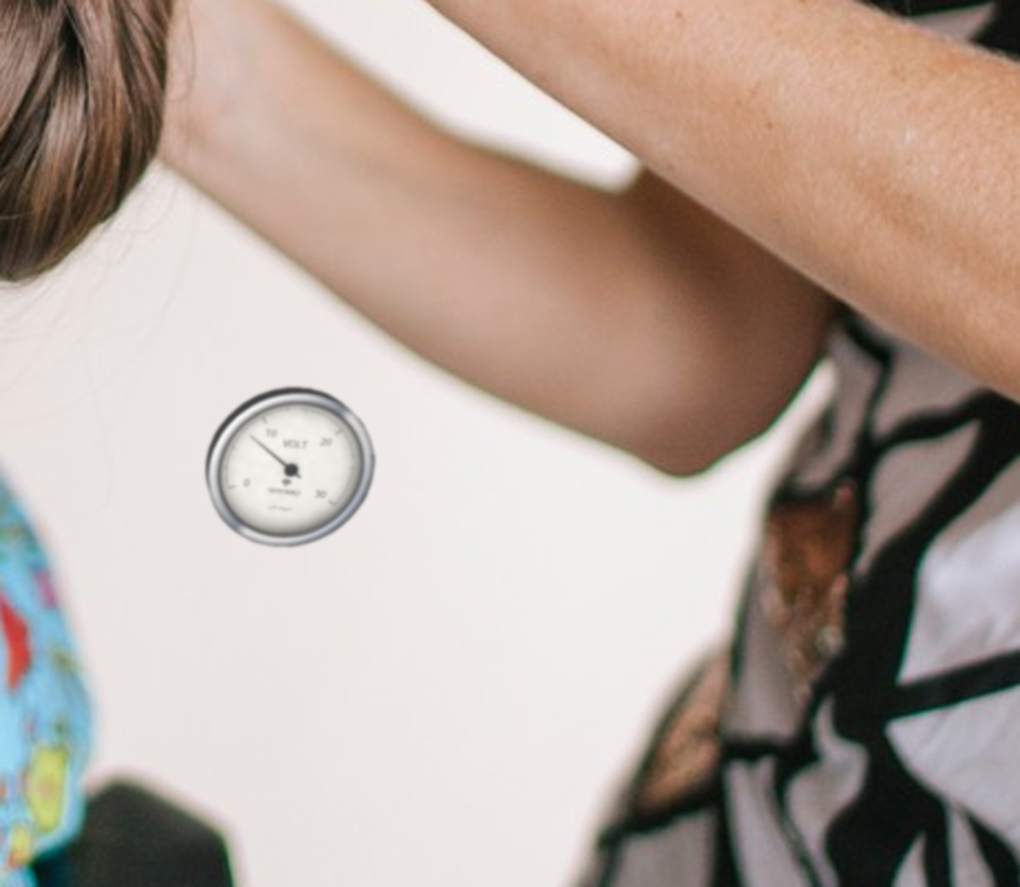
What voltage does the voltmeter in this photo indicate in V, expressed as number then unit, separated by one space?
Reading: 7.5 V
